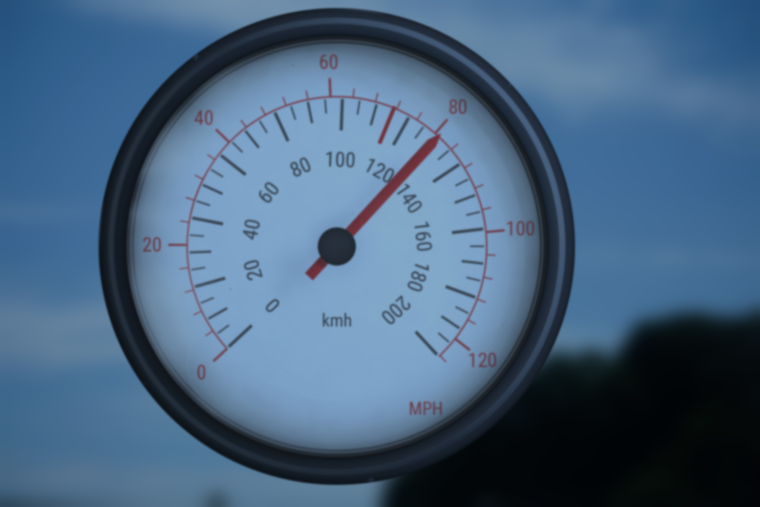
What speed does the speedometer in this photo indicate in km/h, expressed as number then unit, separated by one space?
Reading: 130 km/h
